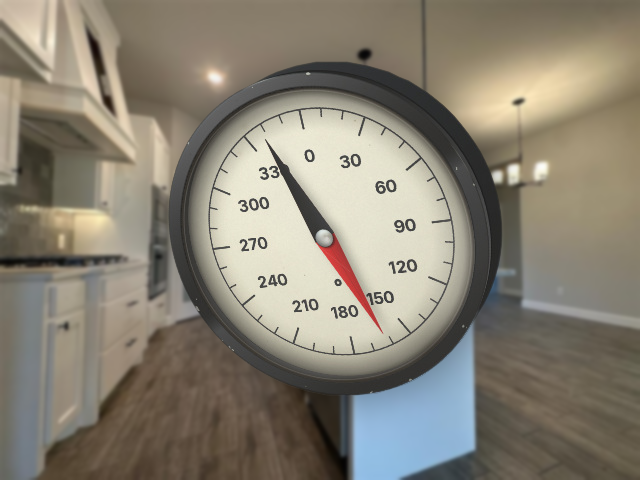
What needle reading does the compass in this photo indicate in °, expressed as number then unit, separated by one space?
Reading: 160 °
